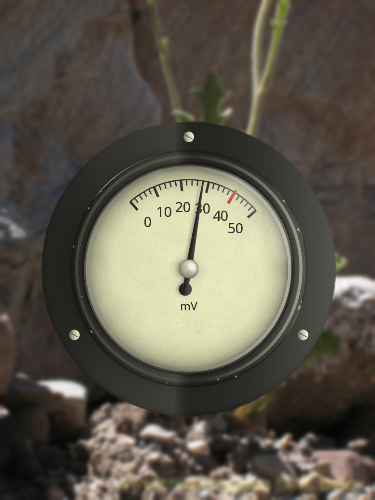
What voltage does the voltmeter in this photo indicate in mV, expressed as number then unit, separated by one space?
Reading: 28 mV
